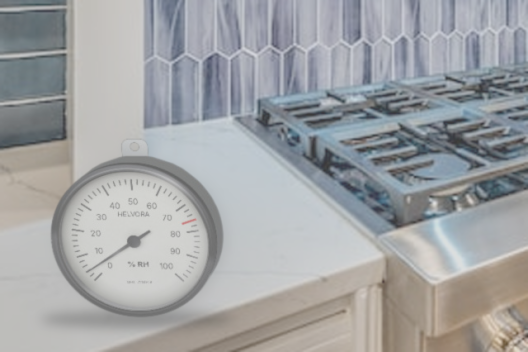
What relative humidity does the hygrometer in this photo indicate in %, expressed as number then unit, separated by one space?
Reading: 4 %
